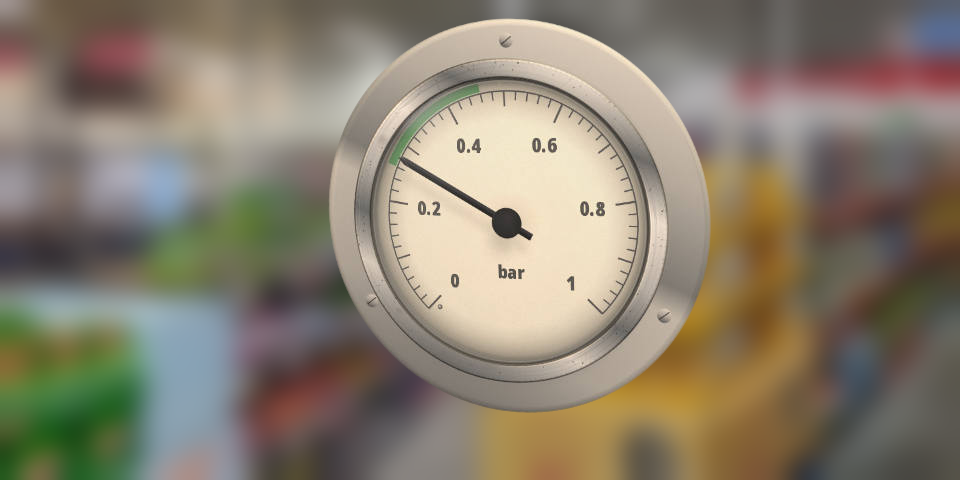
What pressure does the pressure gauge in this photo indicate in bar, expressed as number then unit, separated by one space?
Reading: 0.28 bar
